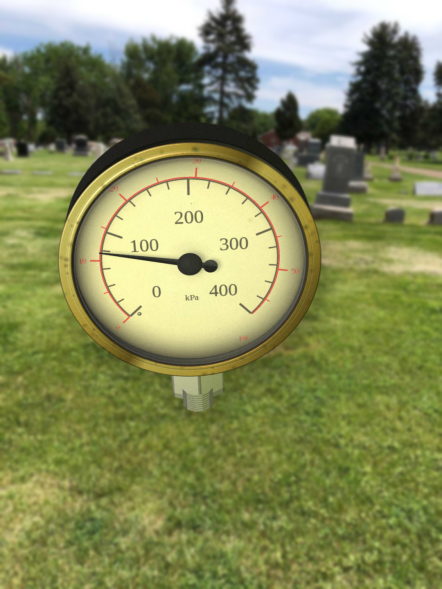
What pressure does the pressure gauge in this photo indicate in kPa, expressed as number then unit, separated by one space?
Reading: 80 kPa
